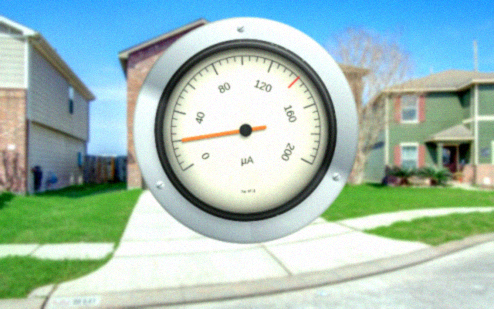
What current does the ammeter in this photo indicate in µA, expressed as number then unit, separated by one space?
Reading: 20 µA
